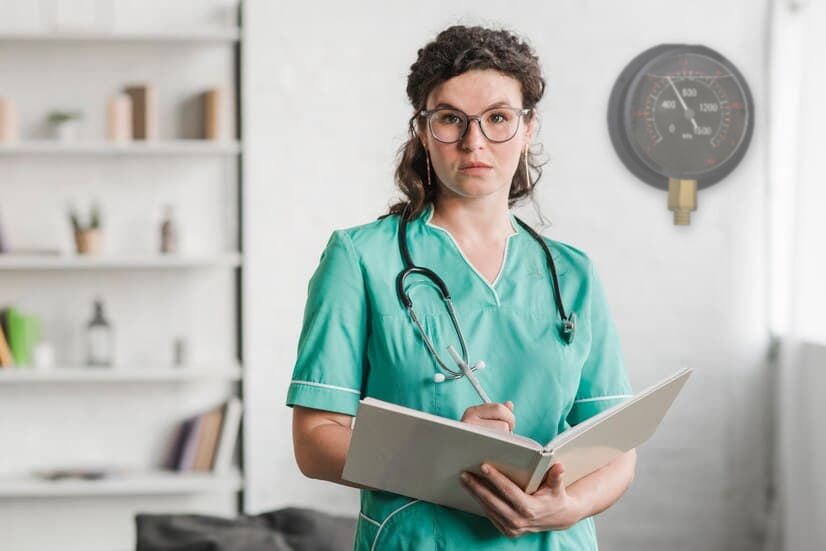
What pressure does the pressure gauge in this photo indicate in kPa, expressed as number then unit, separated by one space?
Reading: 600 kPa
